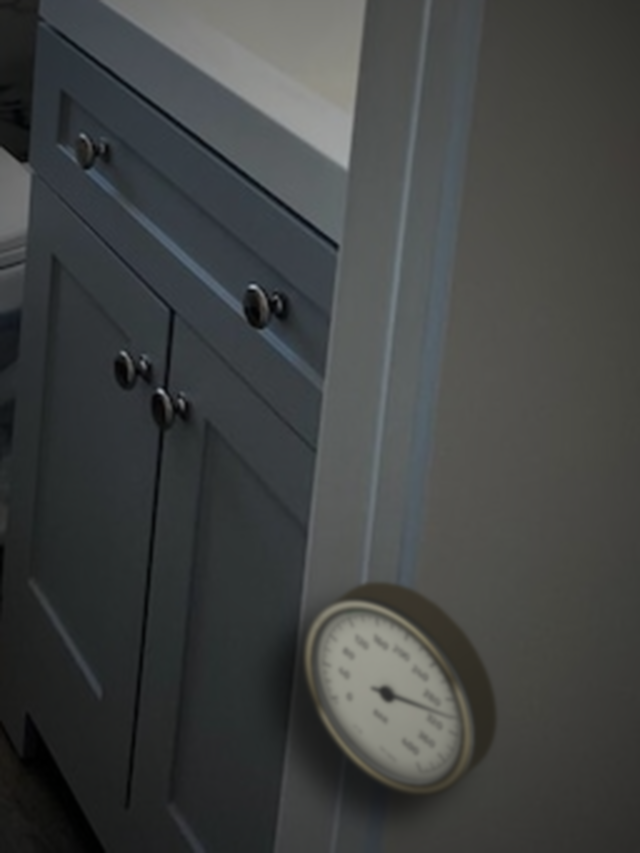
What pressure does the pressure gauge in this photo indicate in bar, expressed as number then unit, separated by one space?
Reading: 300 bar
